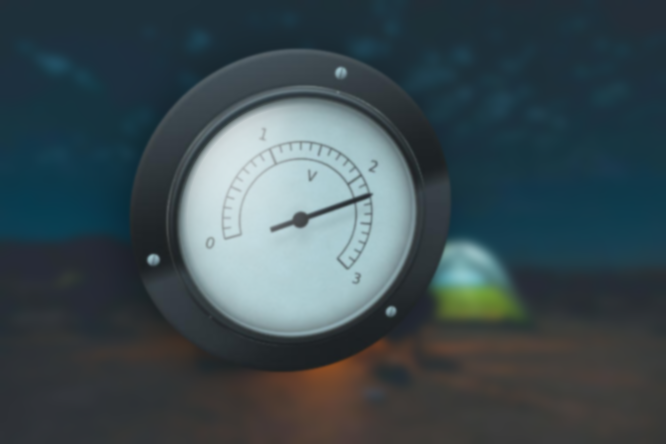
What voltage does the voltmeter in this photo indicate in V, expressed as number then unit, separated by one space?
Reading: 2.2 V
